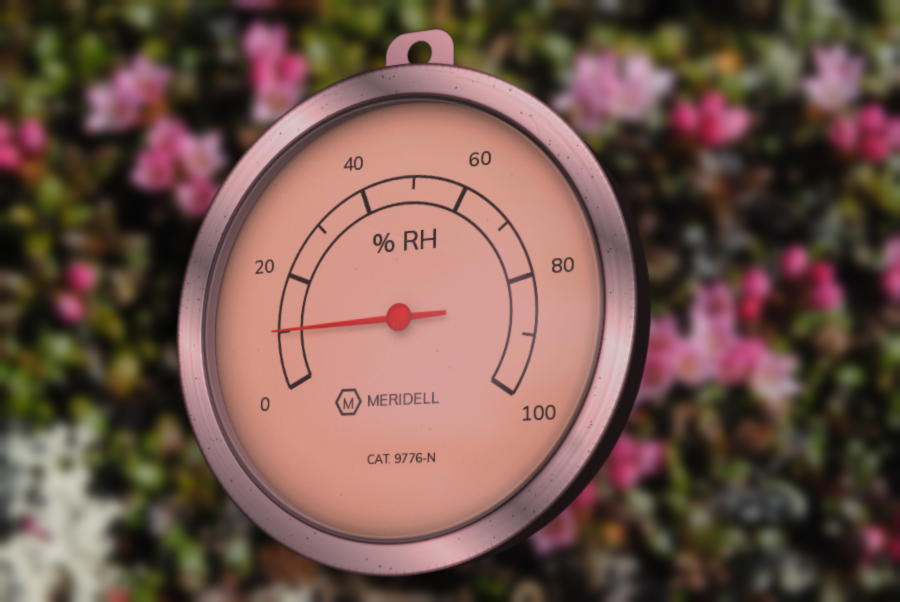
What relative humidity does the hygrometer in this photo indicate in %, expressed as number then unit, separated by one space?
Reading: 10 %
